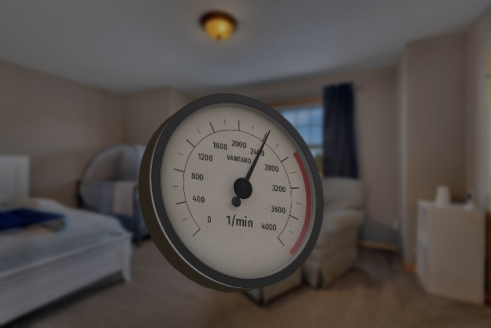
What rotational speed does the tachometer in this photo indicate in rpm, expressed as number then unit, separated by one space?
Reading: 2400 rpm
